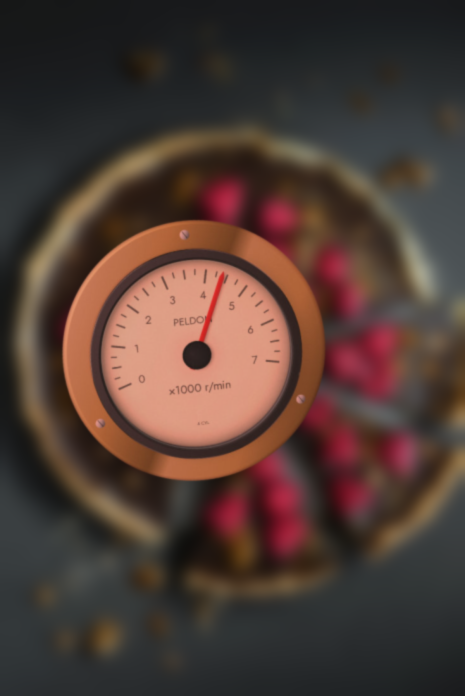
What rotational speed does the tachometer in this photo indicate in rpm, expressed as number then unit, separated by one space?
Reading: 4375 rpm
